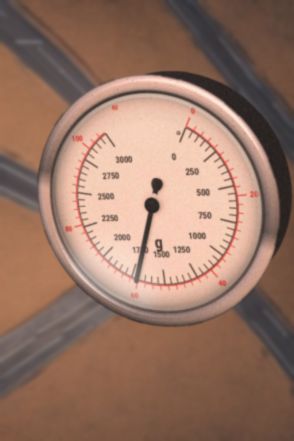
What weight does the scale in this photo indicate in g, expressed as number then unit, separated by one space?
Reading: 1700 g
